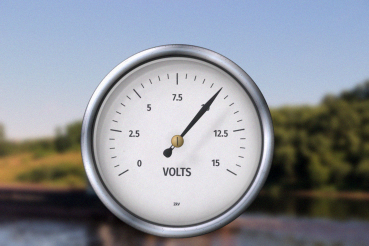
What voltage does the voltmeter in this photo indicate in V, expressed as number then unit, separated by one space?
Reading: 10 V
